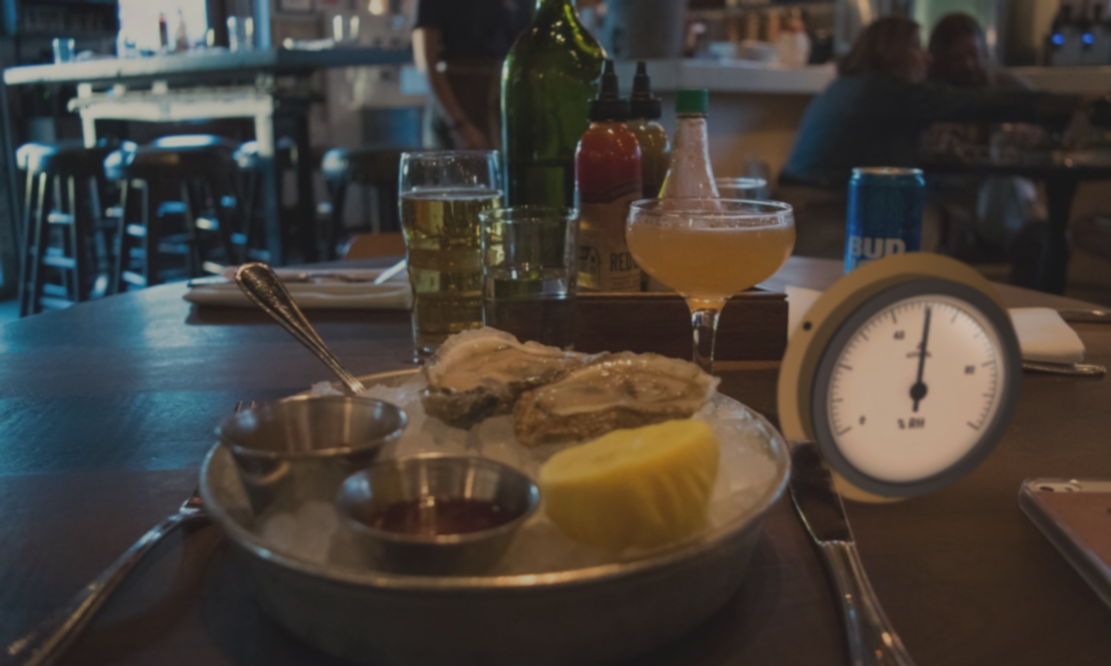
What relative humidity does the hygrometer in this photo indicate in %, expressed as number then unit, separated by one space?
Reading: 50 %
